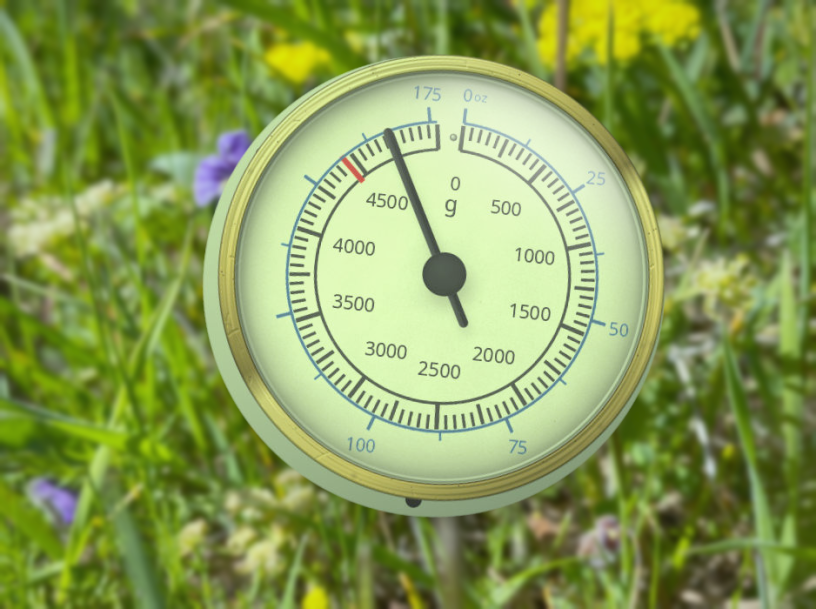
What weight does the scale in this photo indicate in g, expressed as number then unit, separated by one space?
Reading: 4725 g
